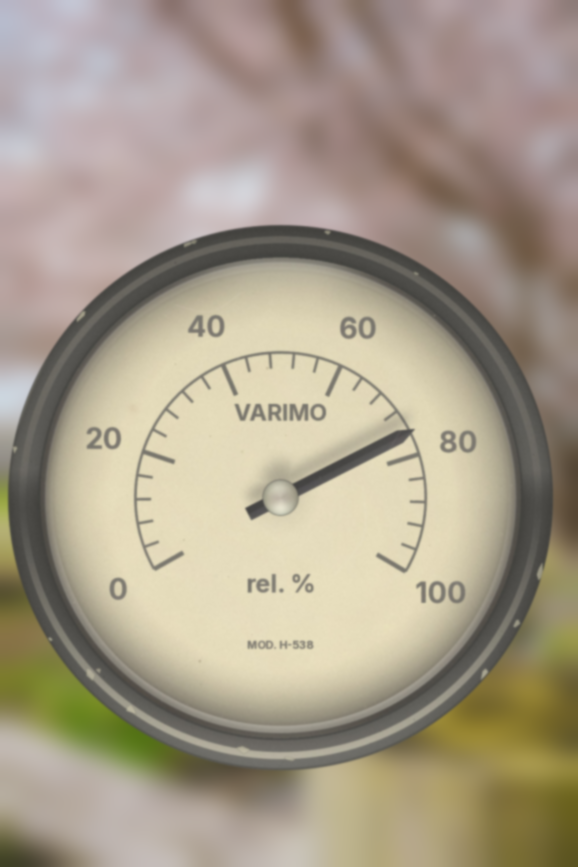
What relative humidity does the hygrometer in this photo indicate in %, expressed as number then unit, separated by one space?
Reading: 76 %
